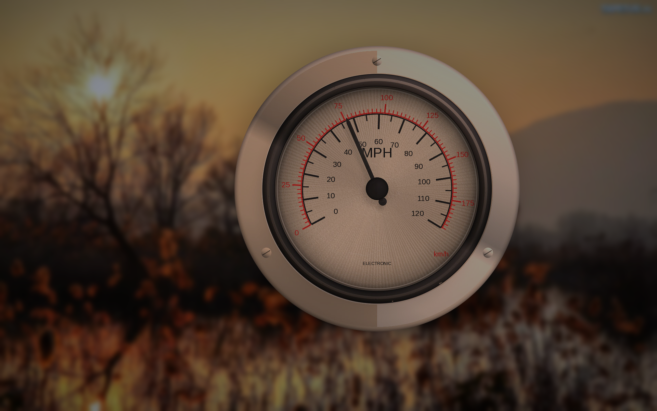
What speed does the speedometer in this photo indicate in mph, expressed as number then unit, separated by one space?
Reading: 47.5 mph
